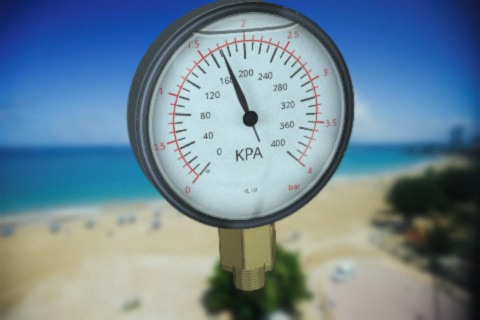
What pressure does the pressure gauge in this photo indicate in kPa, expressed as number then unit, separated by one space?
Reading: 170 kPa
